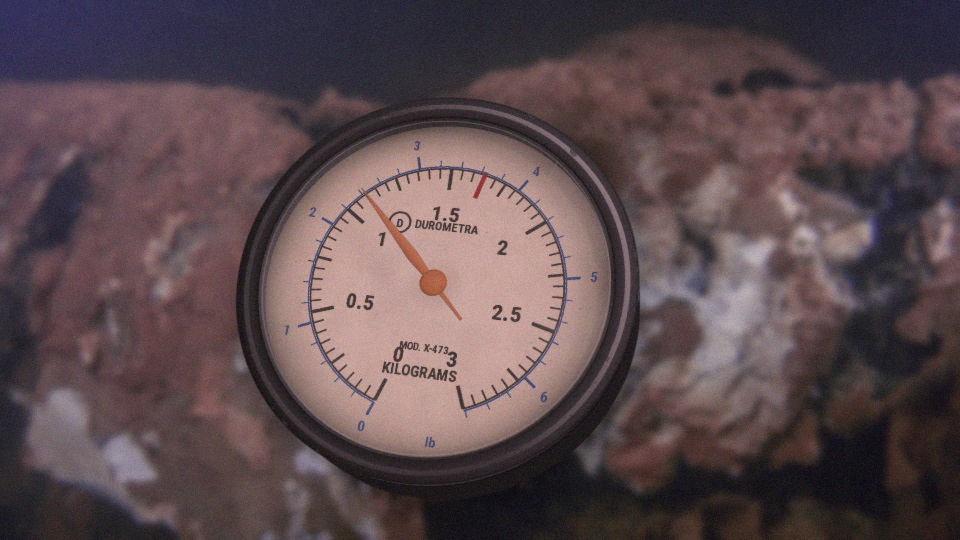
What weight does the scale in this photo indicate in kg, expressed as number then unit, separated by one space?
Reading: 1.1 kg
